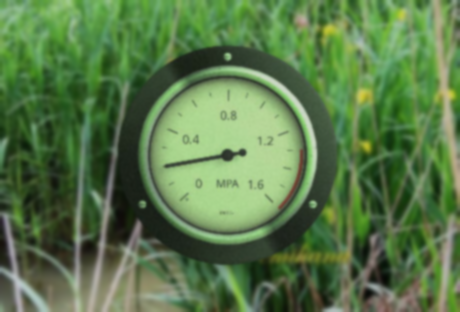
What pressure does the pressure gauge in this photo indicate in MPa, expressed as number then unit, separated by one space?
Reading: 0.2 MPa
